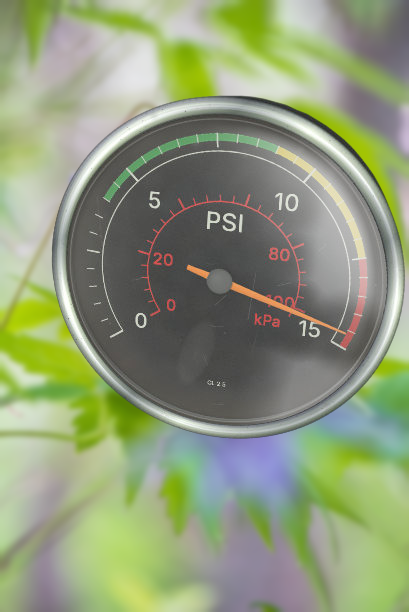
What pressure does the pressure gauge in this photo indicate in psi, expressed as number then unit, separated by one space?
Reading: 14.5 psi
